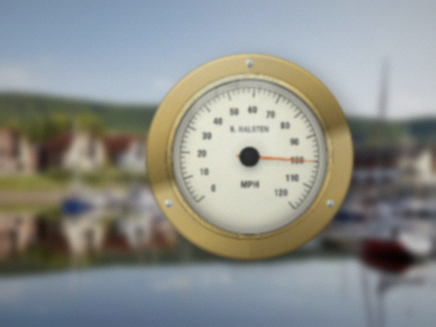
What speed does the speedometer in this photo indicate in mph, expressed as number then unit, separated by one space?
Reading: 100 mph
